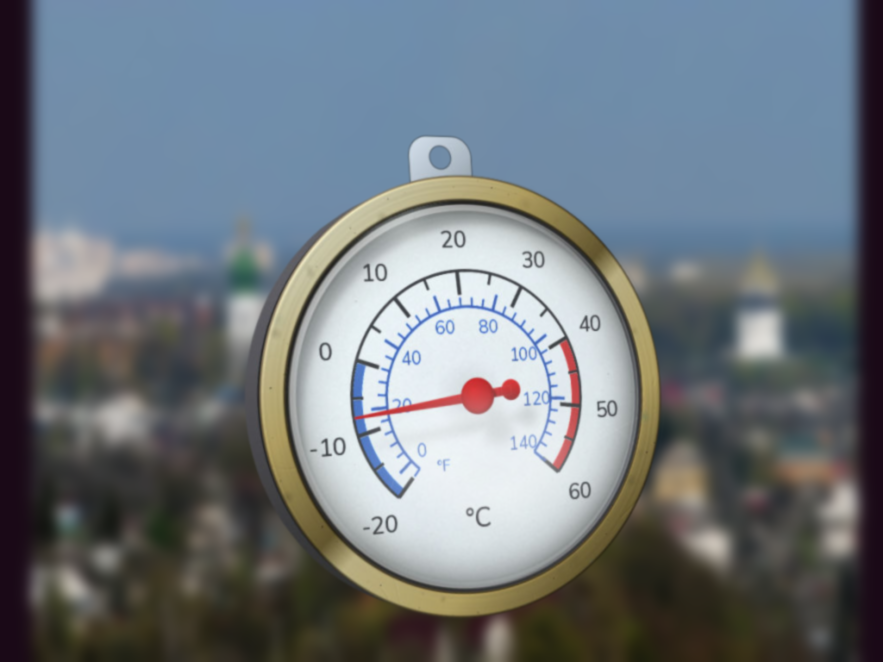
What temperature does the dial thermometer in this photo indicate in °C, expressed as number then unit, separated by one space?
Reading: -7.5 °C
